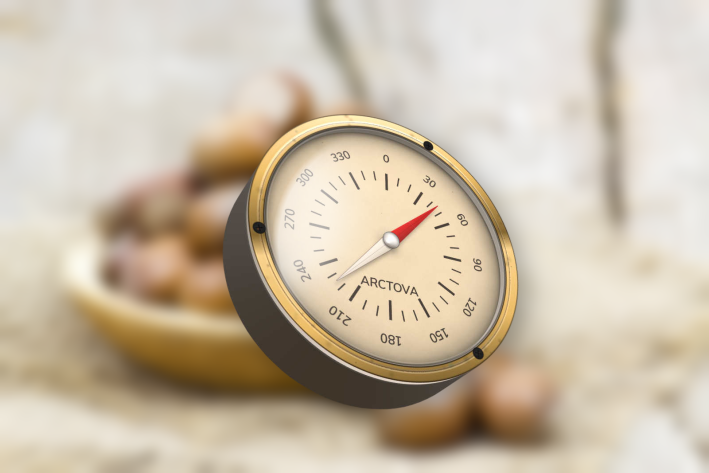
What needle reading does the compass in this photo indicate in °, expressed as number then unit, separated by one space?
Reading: 45 °
